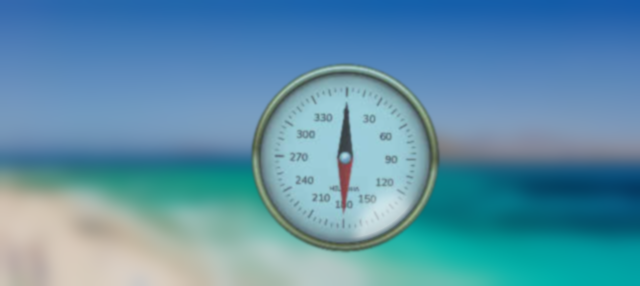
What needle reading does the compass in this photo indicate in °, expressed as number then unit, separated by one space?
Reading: 180 °
